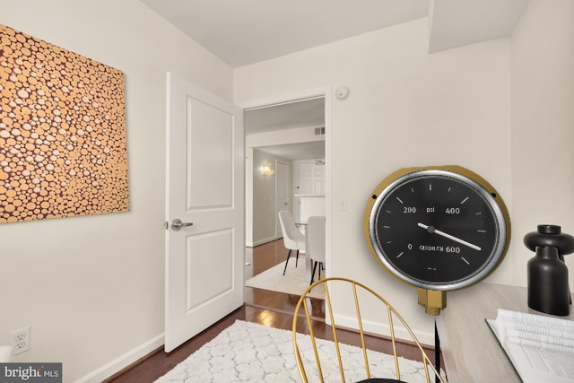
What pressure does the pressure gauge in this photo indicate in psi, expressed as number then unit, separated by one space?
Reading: 550 psi
